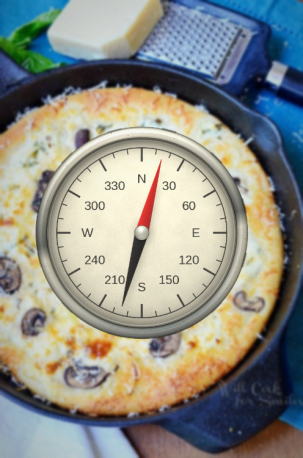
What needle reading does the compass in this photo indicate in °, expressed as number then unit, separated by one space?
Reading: 15 °
